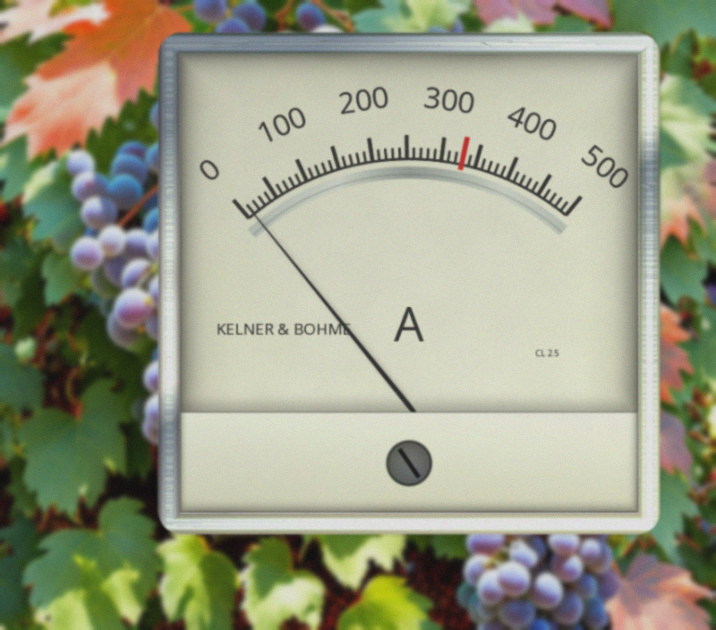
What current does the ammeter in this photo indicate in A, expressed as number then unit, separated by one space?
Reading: 10 A
